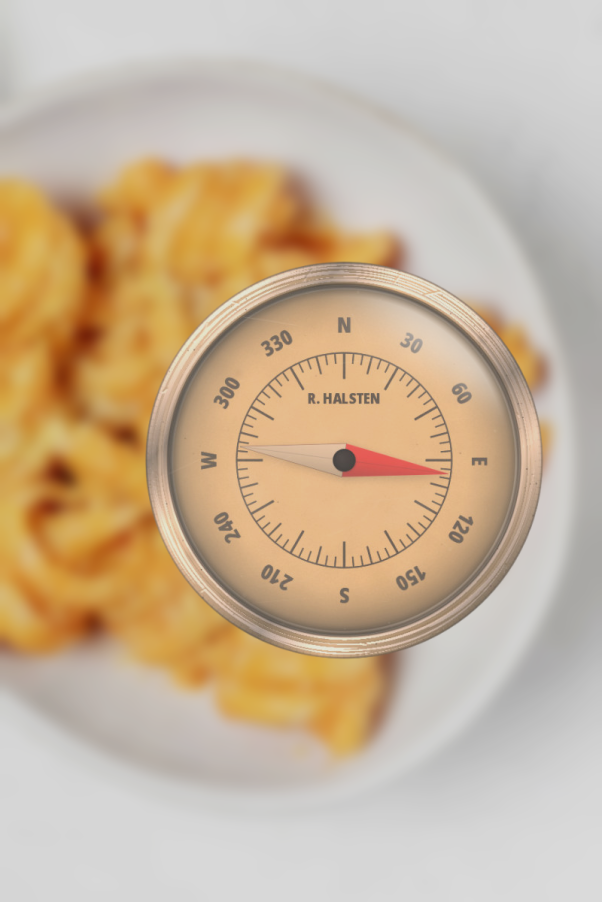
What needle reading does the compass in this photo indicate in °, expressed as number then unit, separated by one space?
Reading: 97.5 °
